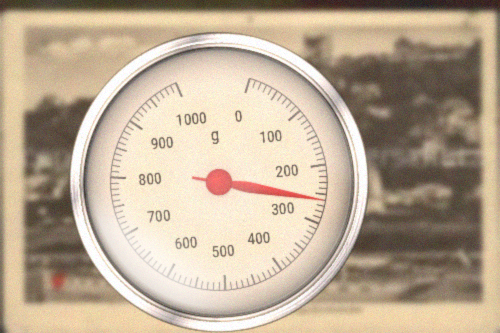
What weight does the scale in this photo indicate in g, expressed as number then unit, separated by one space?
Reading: 260 g
